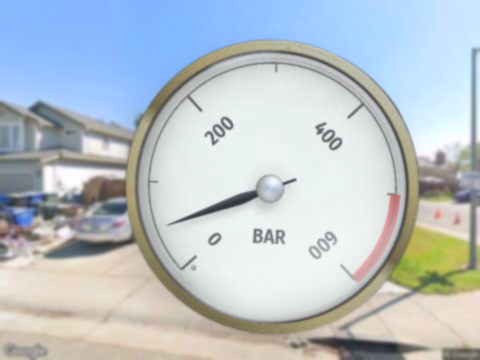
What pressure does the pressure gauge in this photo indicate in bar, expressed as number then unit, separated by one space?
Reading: 50 bar
